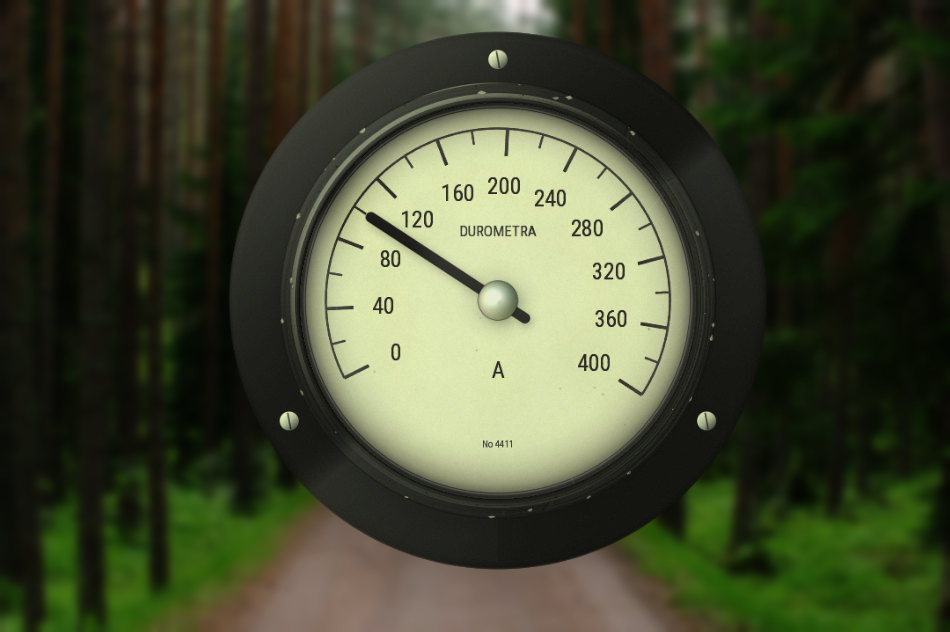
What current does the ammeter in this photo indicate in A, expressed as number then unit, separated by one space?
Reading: 100 A
